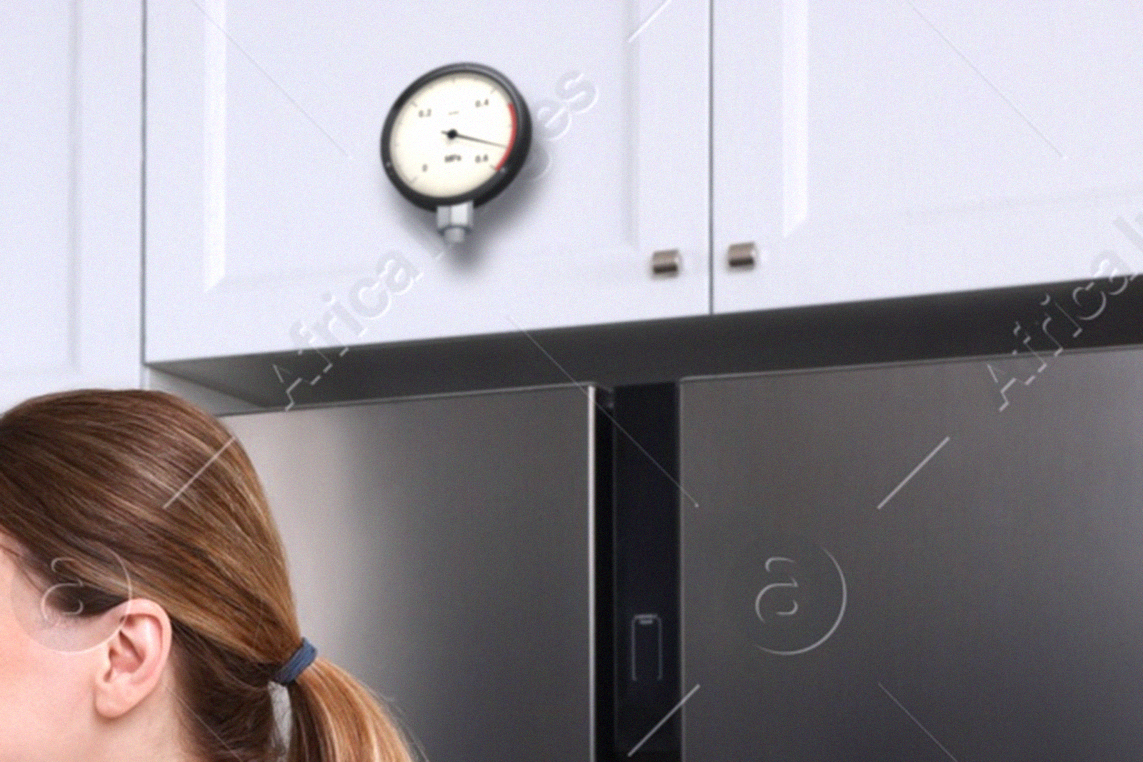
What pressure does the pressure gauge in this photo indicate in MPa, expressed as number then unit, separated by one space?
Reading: 0.55 MPa
